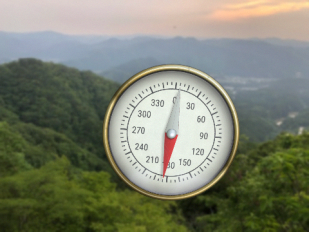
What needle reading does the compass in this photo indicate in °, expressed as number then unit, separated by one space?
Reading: 185 °
